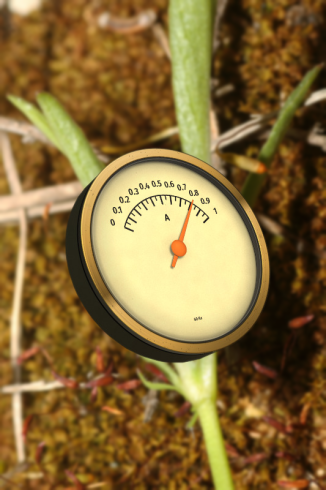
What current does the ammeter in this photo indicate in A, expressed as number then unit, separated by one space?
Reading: 0.8 A
